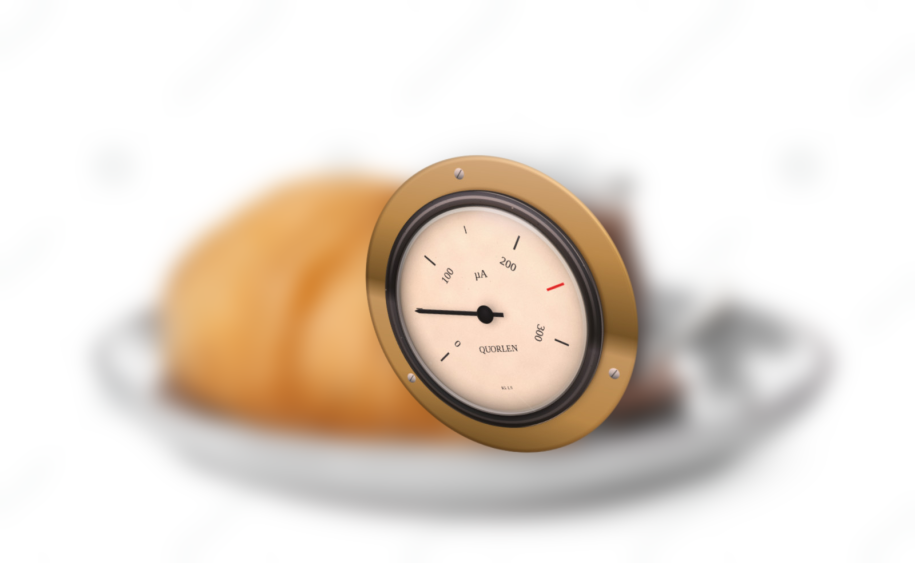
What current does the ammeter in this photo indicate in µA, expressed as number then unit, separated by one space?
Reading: 50 µA
